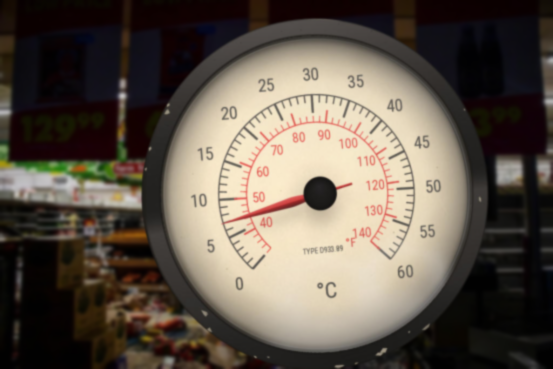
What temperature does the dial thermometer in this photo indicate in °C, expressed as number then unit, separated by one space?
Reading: 7 °C
